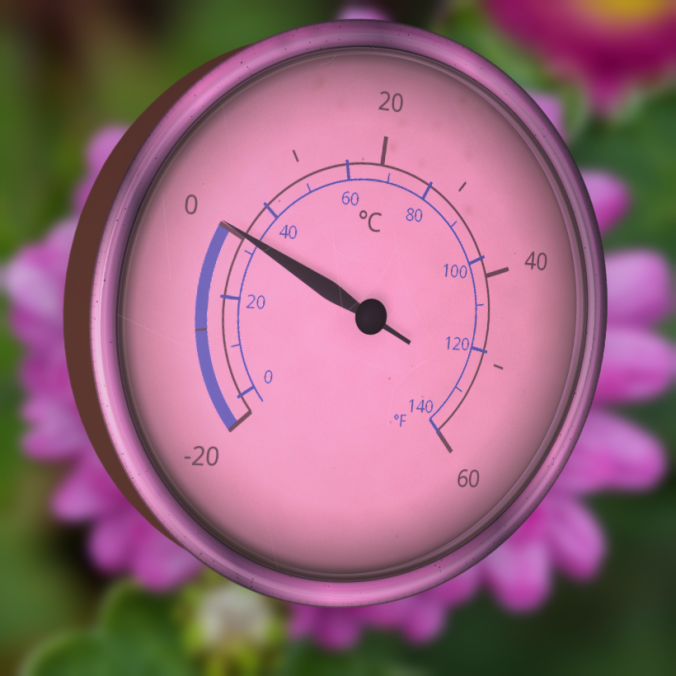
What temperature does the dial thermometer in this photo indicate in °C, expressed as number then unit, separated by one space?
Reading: 0 °C
